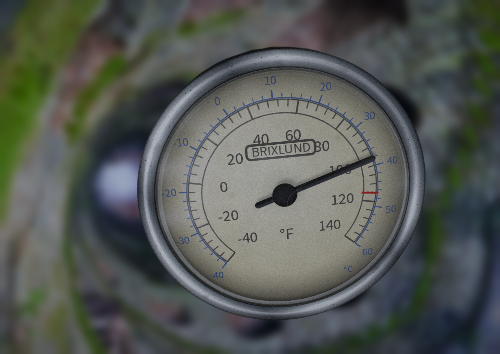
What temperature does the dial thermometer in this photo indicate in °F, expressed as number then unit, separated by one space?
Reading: 100 °F
